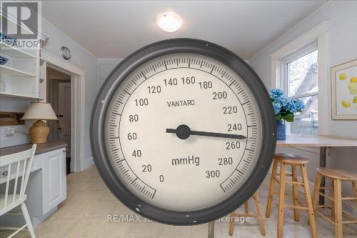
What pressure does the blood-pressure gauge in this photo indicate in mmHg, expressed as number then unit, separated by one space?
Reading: 250 mmHg
